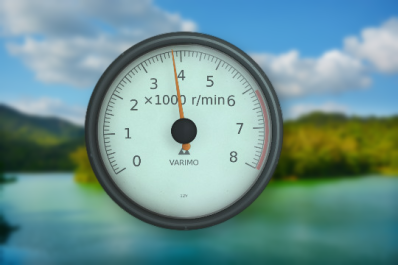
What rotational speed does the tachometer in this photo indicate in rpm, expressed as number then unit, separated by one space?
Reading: 3800 rpm
